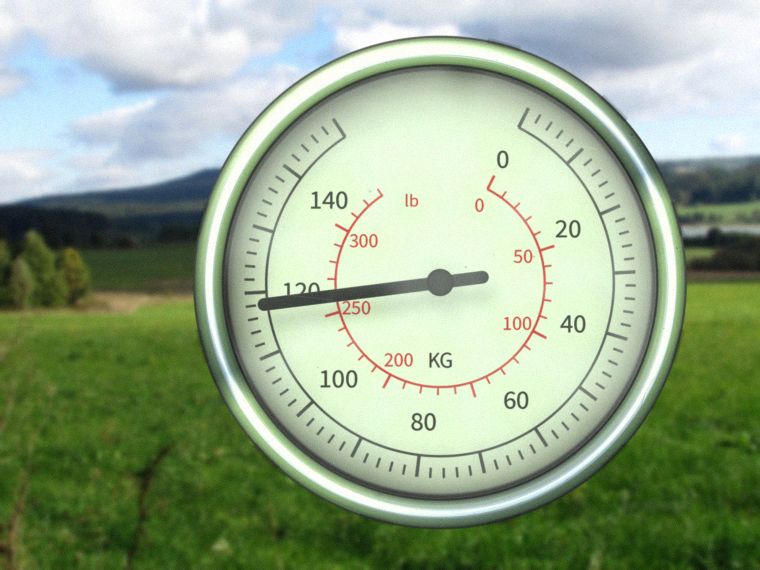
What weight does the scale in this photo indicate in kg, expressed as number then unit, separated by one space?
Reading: 118 kg
